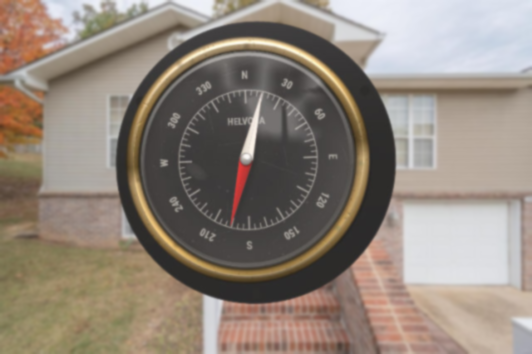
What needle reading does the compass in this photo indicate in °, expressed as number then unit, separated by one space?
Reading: 195 °
